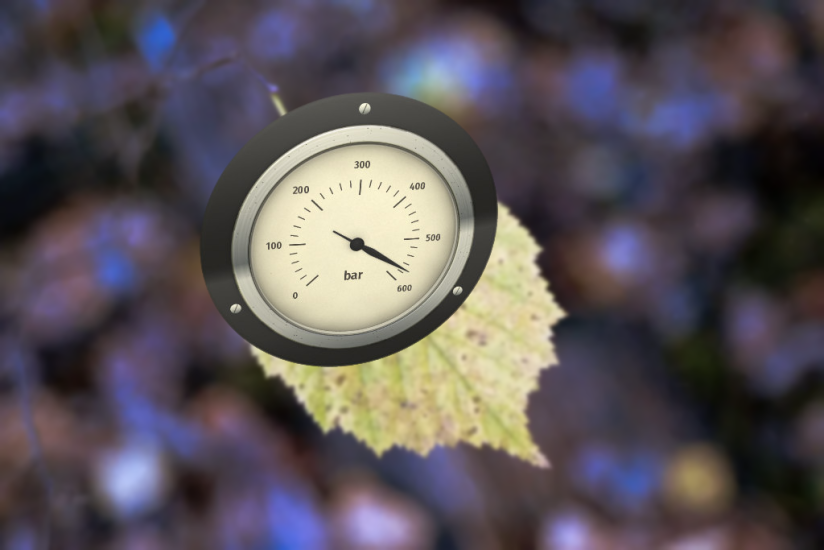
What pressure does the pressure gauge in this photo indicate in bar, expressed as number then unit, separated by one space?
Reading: 570 bar
